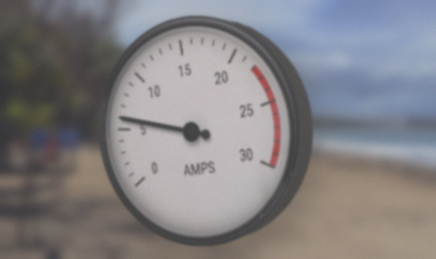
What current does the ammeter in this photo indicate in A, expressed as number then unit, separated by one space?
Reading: 6 A
